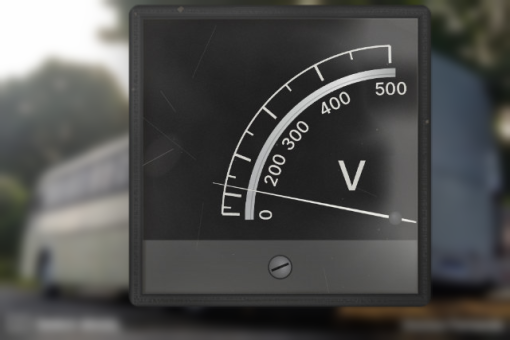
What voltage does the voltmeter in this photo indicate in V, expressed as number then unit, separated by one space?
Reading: 125 V
